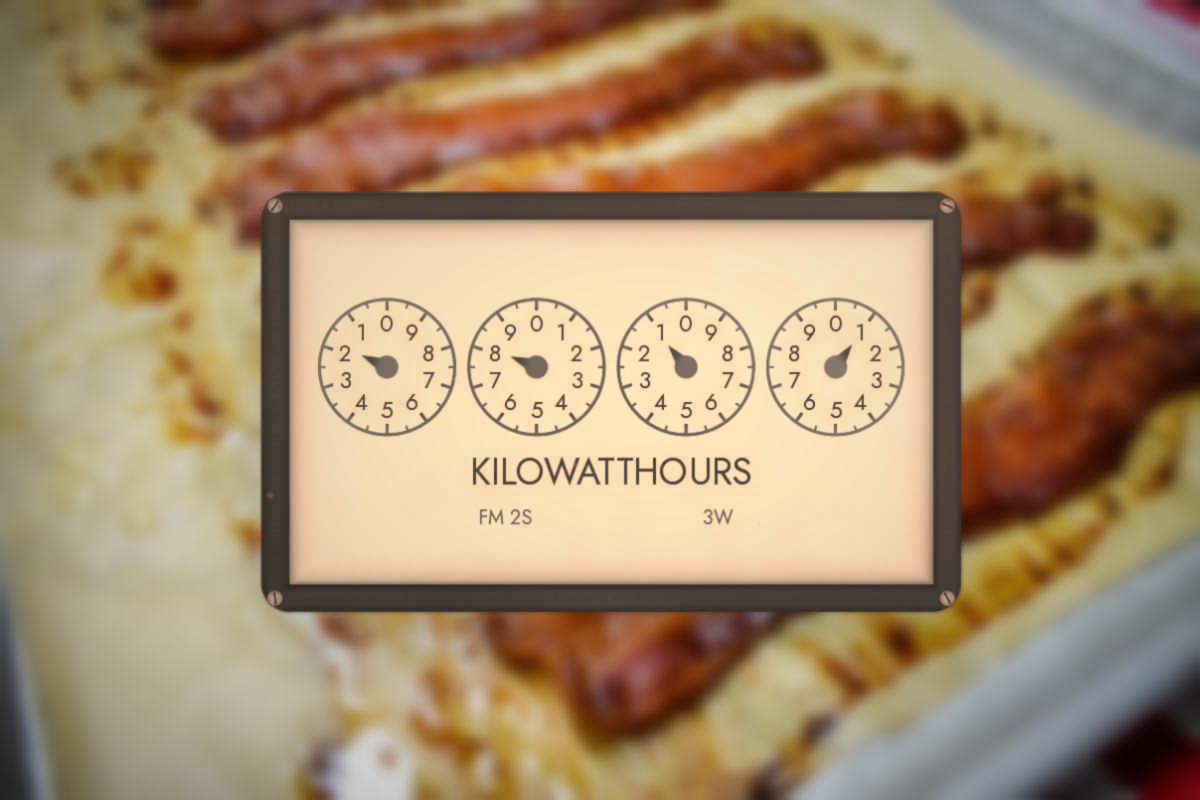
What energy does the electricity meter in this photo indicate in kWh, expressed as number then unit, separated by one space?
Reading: 1811 kWh
